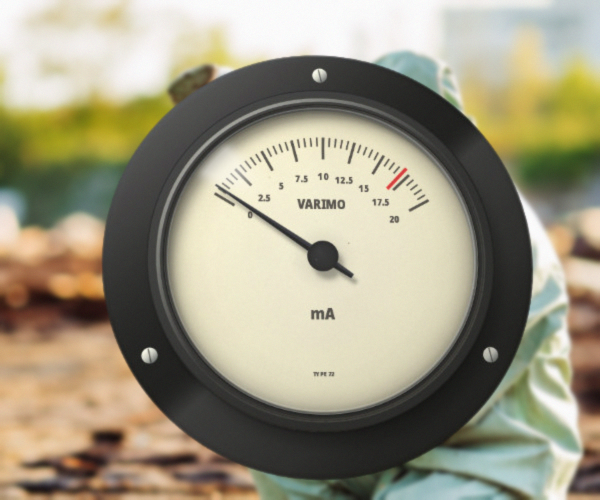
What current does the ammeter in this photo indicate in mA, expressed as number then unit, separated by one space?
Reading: 0.5 mA
